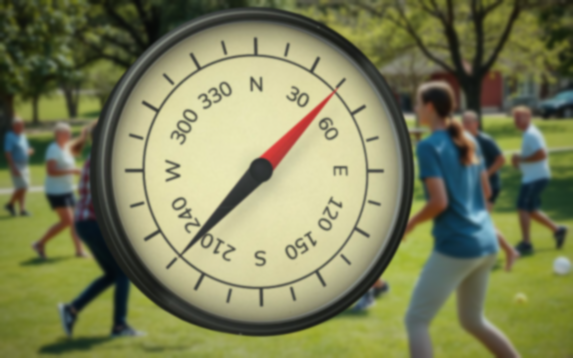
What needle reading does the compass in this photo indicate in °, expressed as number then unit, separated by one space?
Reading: 45 °
